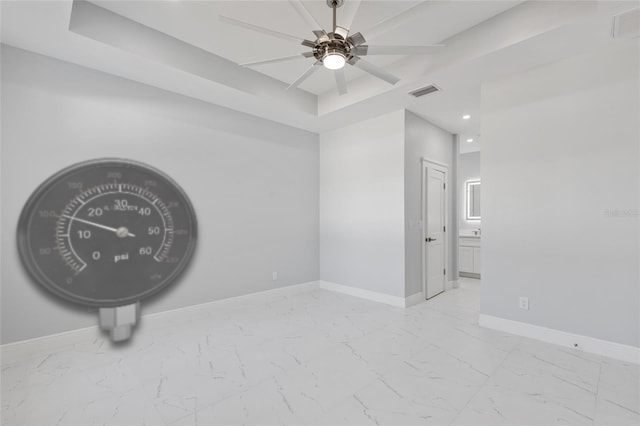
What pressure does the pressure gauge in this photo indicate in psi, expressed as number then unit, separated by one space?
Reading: 15 psi
